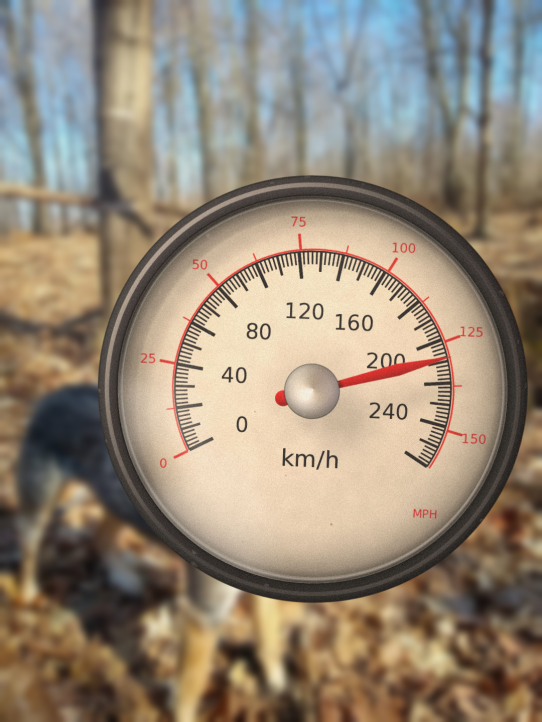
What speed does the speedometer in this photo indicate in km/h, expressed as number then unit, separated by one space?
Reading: 208 km/h
